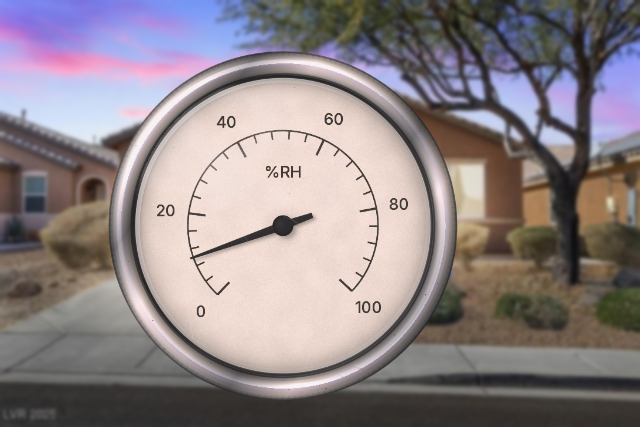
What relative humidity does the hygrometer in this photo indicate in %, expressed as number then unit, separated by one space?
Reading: 10 %
